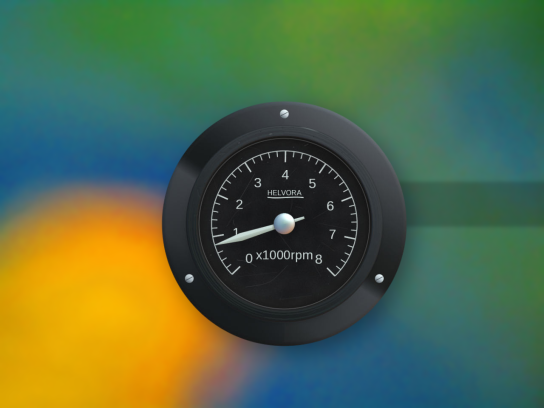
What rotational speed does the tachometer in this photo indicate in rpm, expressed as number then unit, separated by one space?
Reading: 800 rpm
